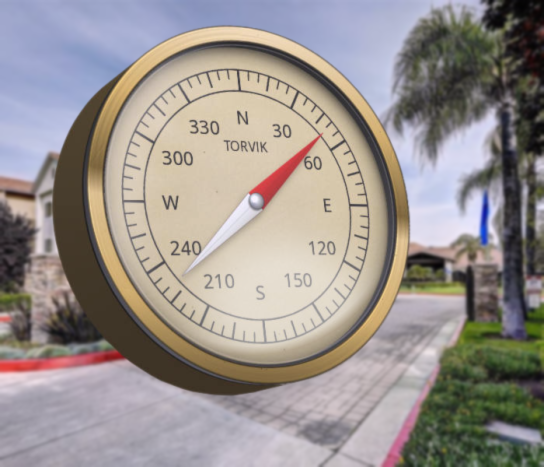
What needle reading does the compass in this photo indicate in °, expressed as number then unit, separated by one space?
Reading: 50 °
